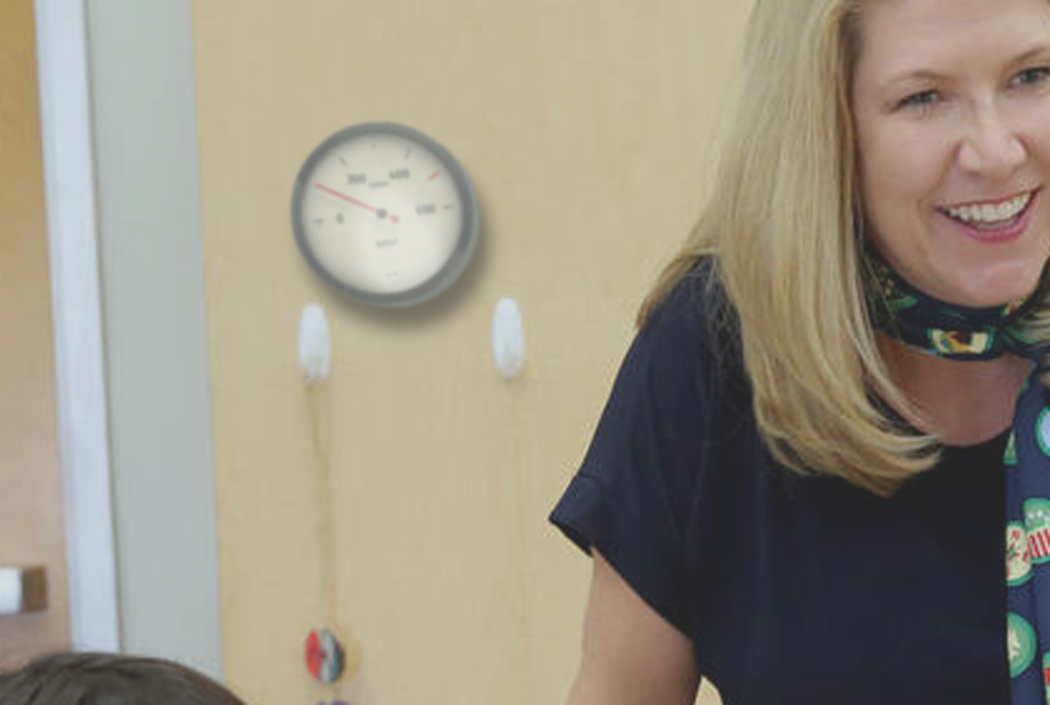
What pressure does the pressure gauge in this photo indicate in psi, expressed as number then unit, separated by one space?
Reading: 100 psi
